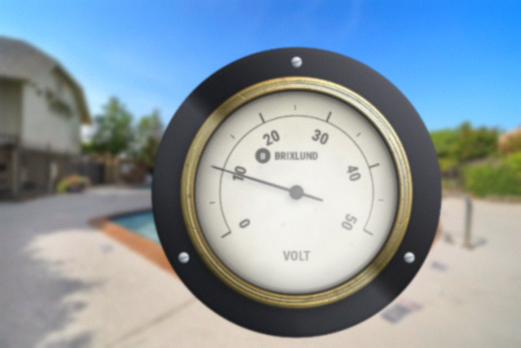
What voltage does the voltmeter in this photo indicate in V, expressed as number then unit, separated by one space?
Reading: 10 V
